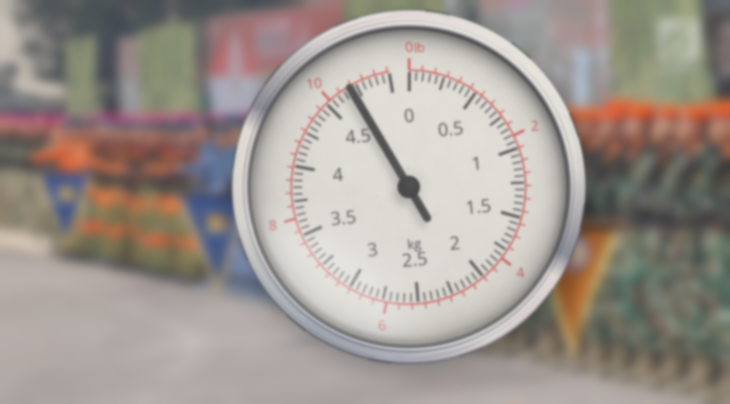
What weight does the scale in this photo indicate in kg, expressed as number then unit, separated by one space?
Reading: 4.7 kg
